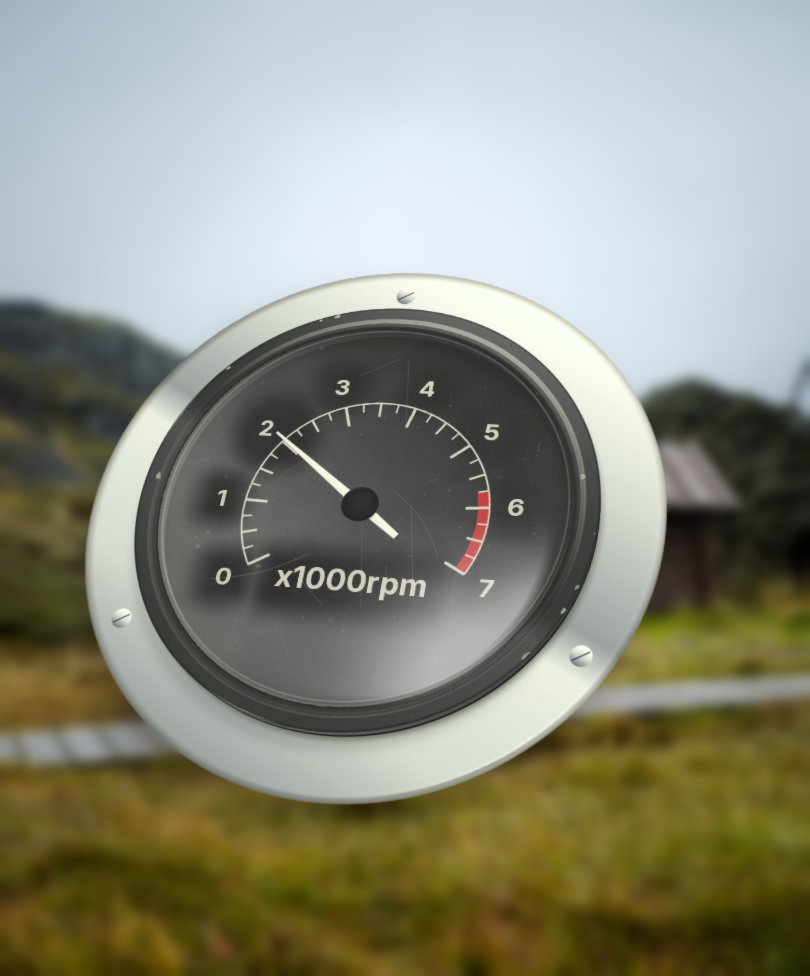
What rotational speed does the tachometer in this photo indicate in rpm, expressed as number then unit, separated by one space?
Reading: 2000 rpm
